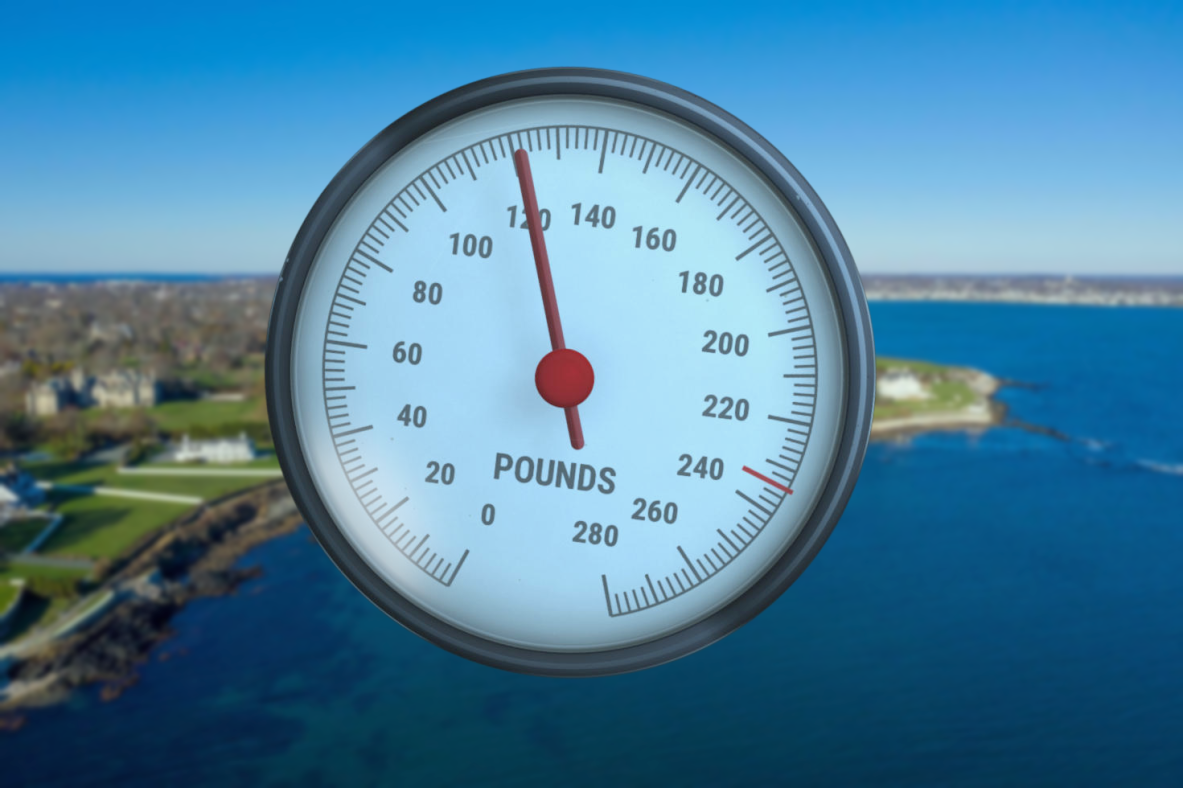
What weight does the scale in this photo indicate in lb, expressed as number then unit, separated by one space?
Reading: 122 lb
